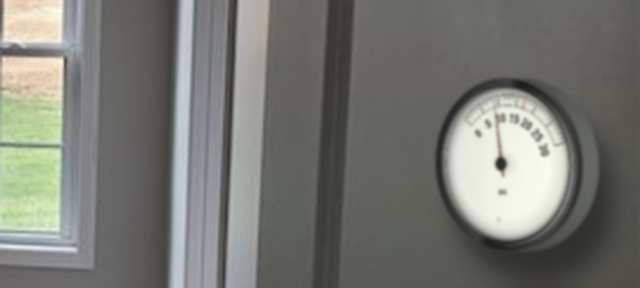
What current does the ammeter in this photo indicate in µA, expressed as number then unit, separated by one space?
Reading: 10 µA
